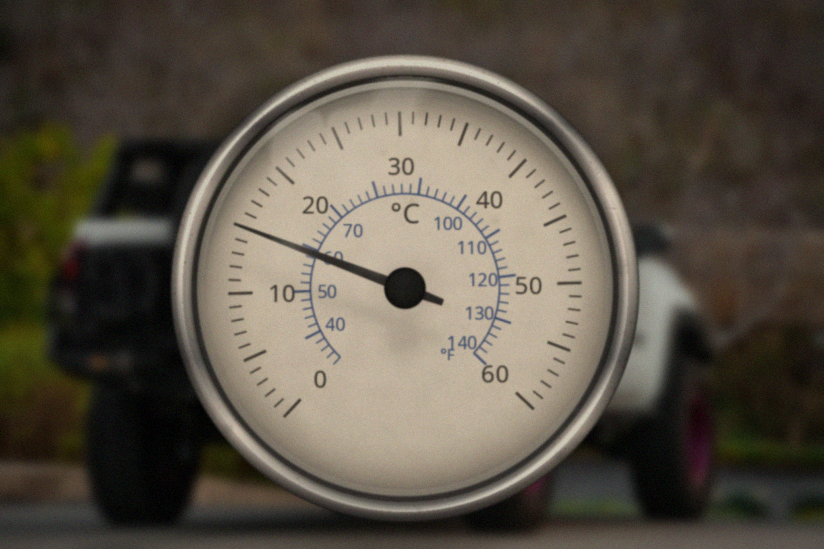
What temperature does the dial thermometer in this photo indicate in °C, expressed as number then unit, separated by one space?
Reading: 15 °C
